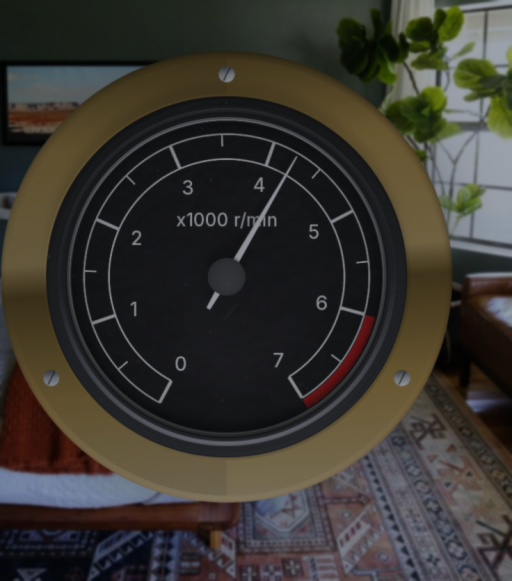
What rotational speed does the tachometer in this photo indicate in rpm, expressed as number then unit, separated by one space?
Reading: 4250 rpm
